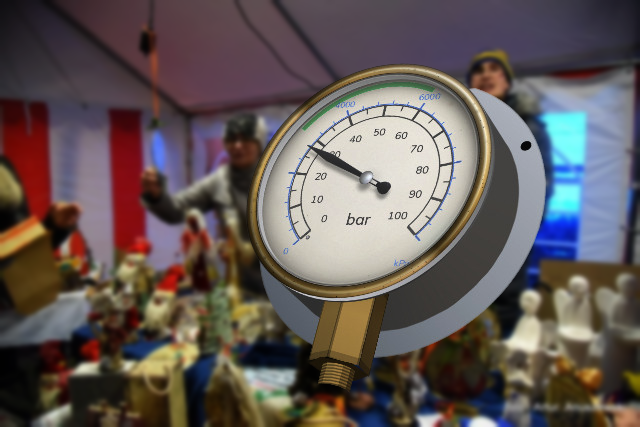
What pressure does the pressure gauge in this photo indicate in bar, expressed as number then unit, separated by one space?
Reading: 27.5 bar
